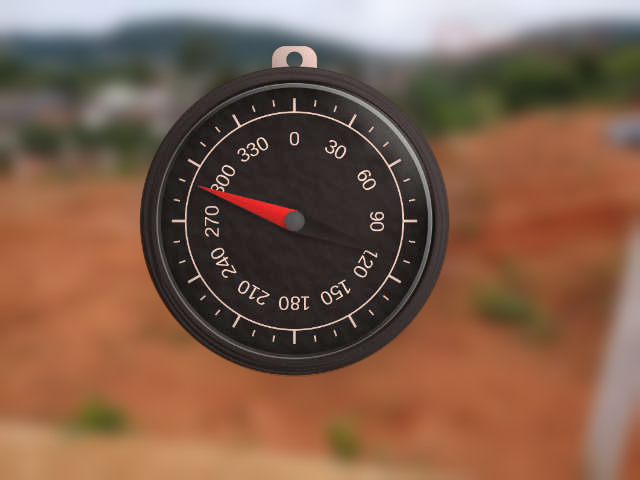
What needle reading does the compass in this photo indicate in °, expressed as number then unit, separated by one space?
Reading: 290 °
